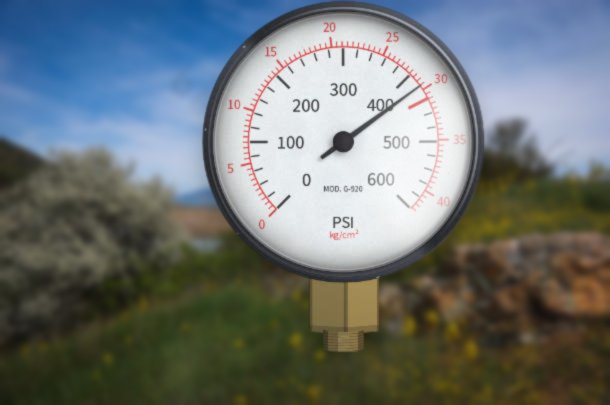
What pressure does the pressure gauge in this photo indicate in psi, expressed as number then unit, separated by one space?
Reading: 420 psi
